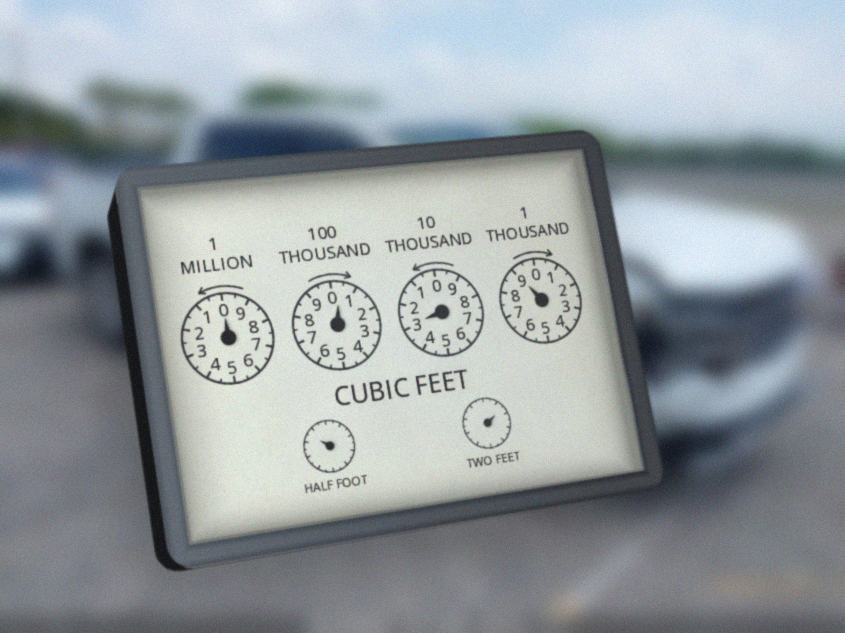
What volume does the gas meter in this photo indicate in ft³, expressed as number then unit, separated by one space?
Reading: 2900 ft³
